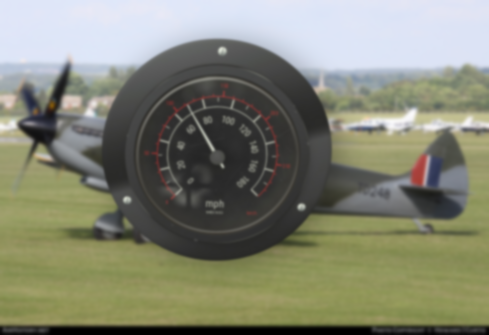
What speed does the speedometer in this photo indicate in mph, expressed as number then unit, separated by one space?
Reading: 70 mph
